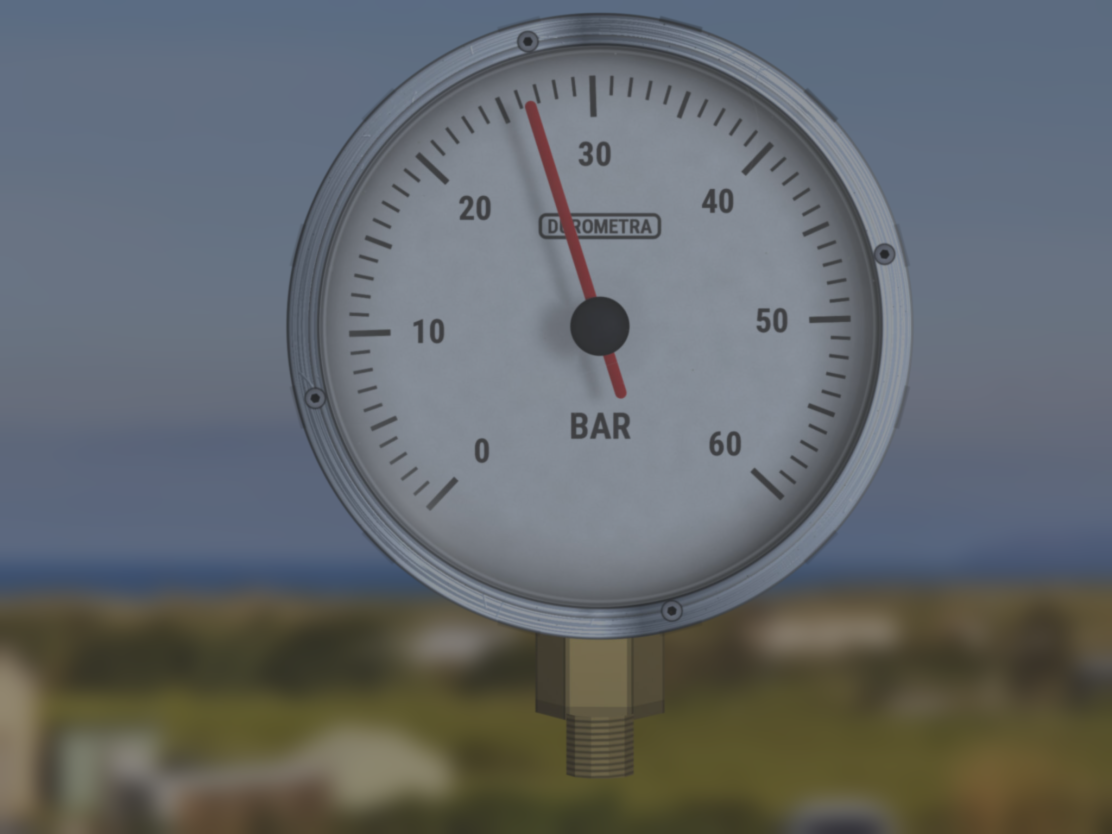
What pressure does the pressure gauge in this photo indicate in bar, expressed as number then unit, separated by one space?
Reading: 26.5 bar
